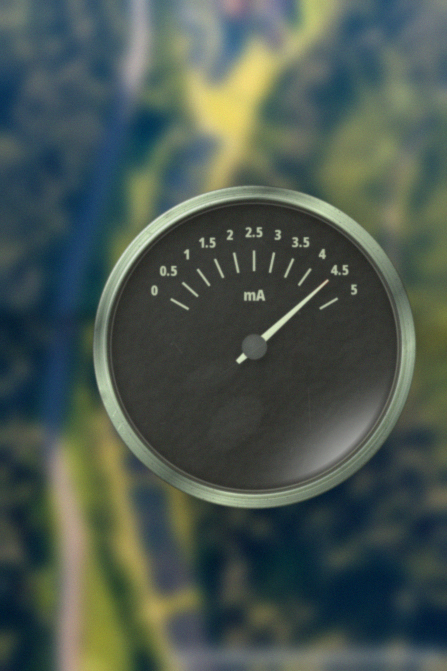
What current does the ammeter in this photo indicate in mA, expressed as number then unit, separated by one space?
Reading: 4.5 mA
